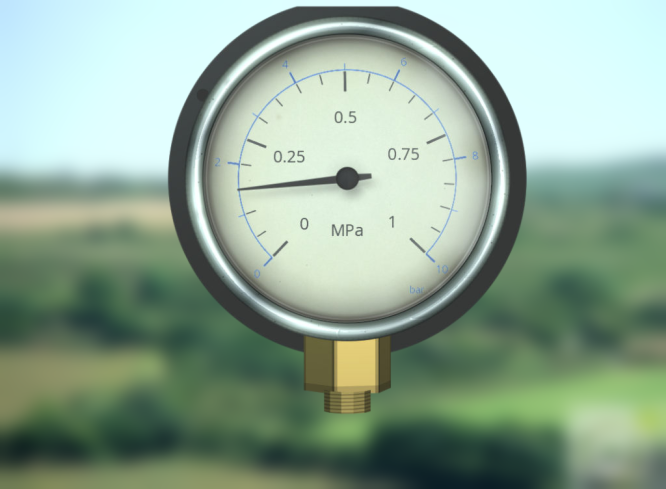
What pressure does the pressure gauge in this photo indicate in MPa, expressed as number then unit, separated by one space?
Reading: 0.15 MPa
